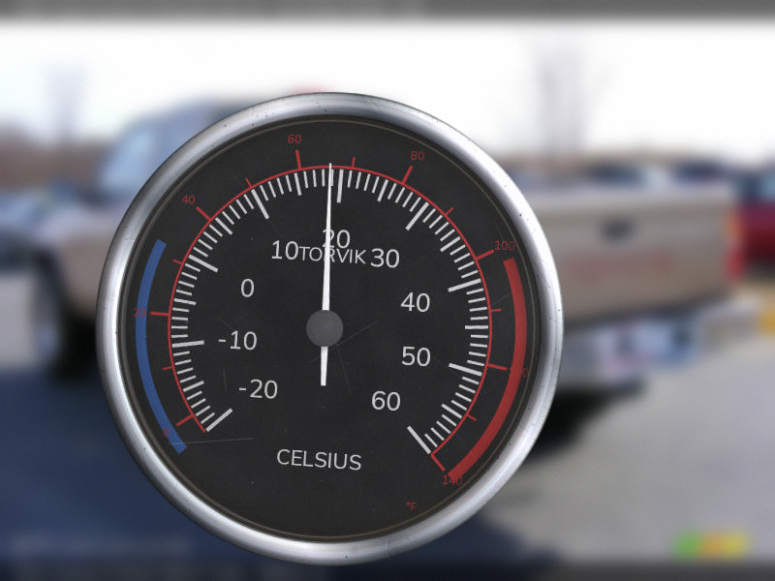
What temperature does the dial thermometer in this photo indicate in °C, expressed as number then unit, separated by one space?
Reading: 19 °C
